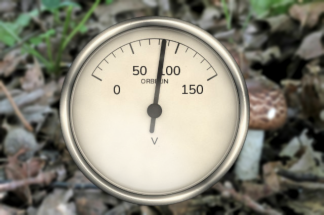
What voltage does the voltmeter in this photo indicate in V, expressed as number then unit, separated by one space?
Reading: 85 V
